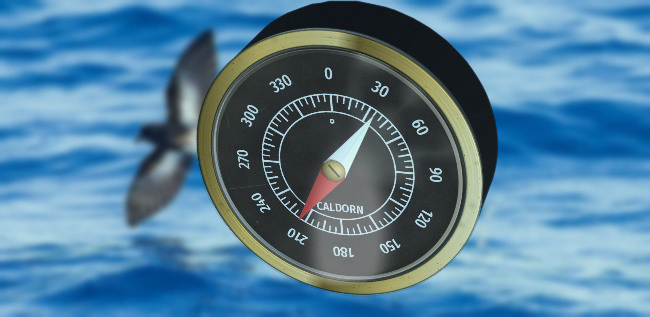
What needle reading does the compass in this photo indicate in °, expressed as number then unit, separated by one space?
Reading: 215 °
